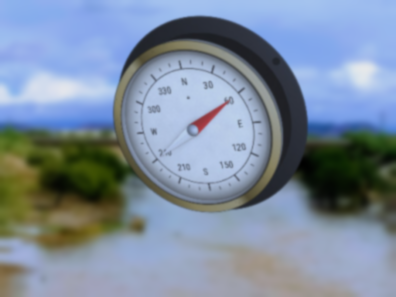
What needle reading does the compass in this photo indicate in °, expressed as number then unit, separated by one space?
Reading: 60 °
